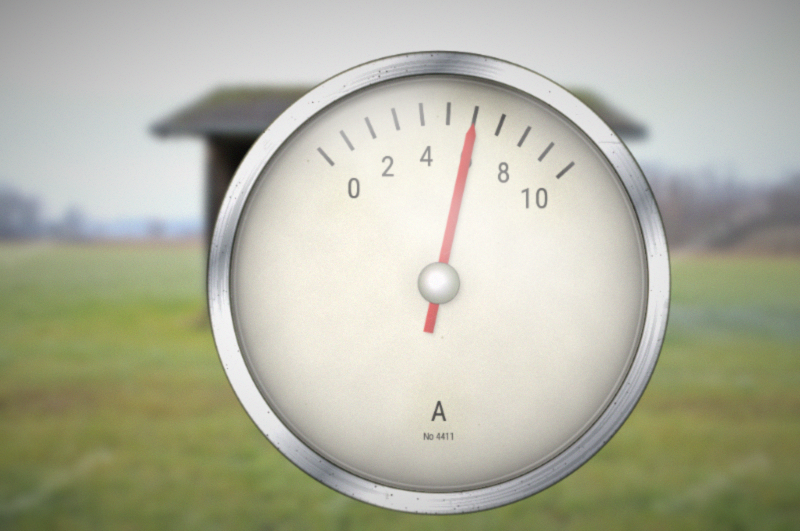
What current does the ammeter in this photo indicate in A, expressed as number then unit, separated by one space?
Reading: 6 A
